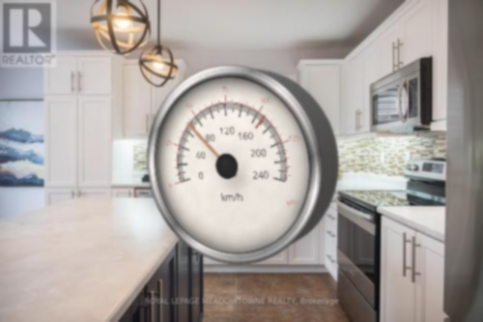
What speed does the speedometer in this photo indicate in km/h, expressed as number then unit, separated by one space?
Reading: 70 km/h
